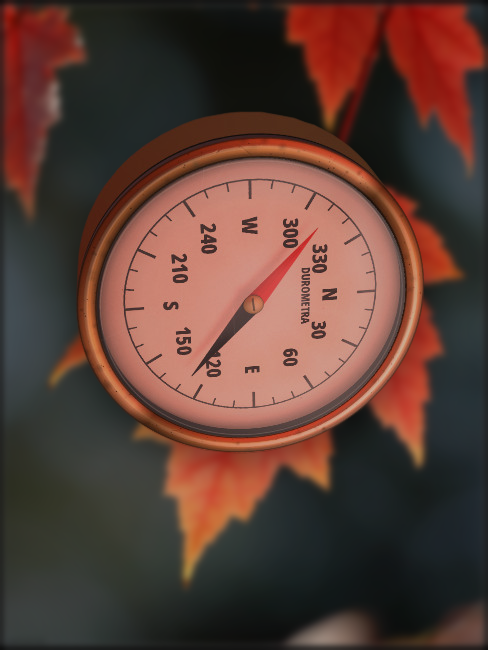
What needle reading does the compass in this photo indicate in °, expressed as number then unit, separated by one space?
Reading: 310 °
